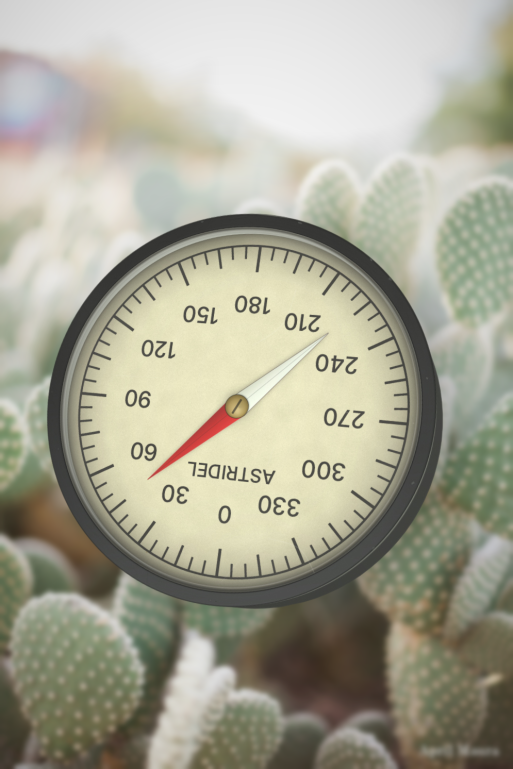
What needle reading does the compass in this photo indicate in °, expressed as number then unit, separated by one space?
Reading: 45 °
